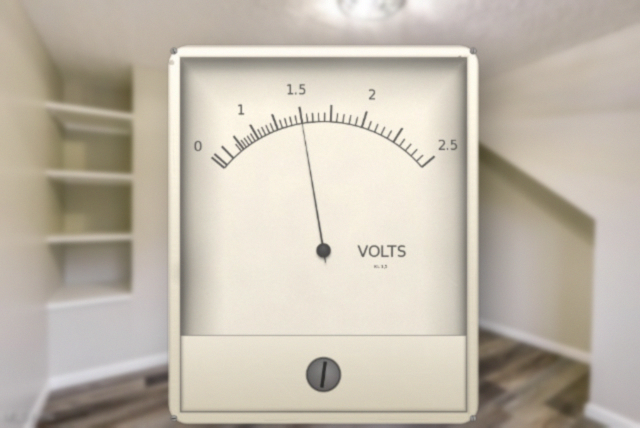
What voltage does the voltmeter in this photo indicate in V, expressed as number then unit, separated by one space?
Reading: 1.5 V
